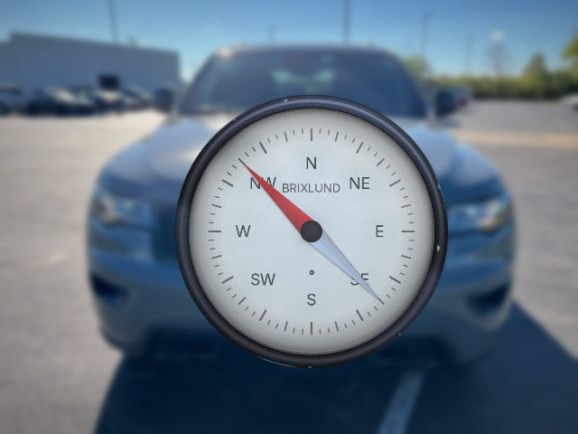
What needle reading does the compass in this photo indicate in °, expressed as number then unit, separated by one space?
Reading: 315 °
